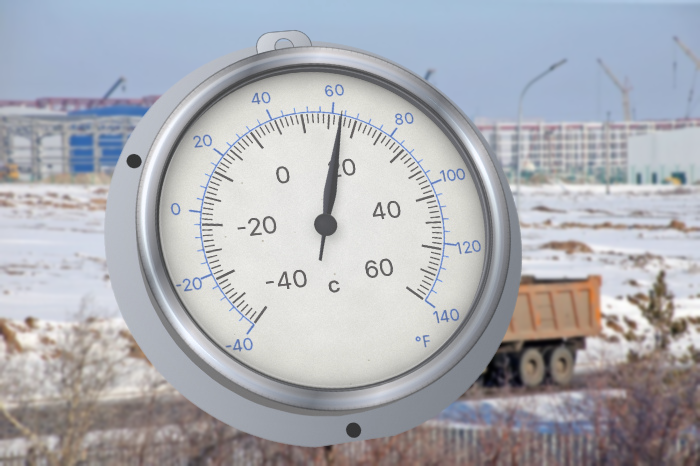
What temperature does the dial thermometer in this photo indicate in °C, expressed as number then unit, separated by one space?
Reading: 17 °C
